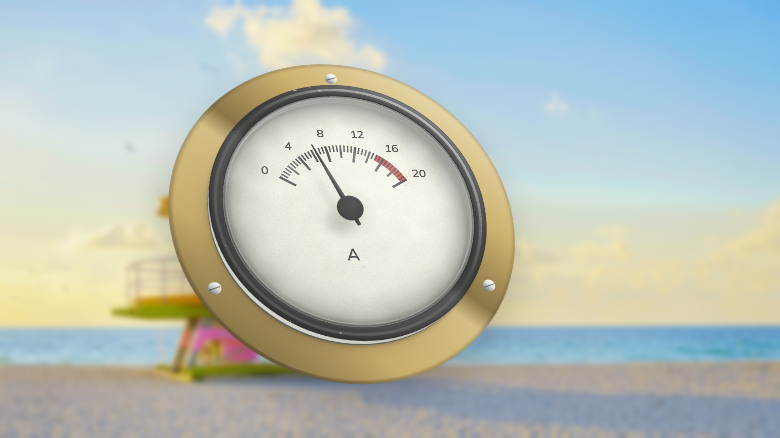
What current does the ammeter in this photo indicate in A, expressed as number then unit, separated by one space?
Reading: 6 A
